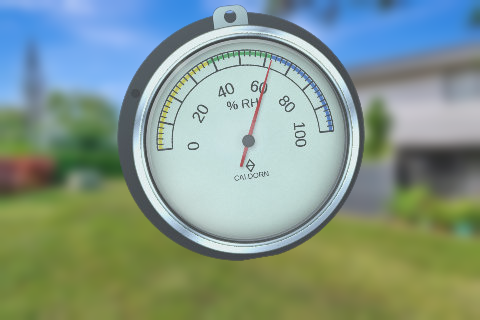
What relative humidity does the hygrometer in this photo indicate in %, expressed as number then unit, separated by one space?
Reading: 62 %
